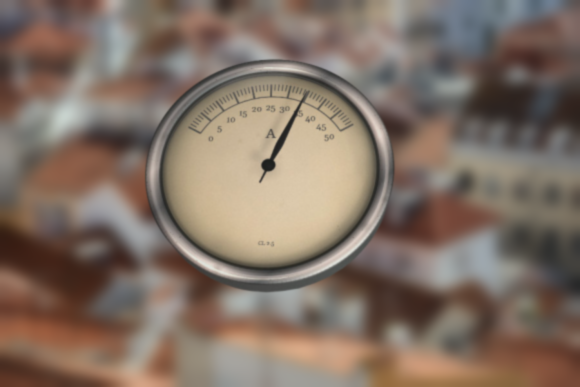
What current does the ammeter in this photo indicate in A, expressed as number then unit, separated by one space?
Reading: 35 A
